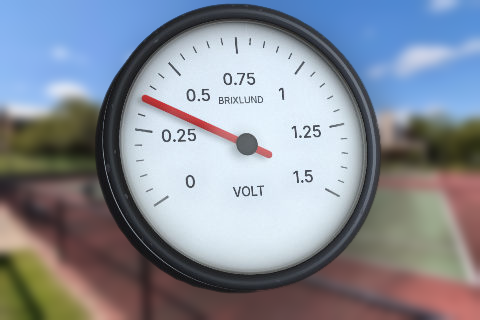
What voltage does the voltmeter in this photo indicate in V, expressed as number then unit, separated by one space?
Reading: 0.35 V
